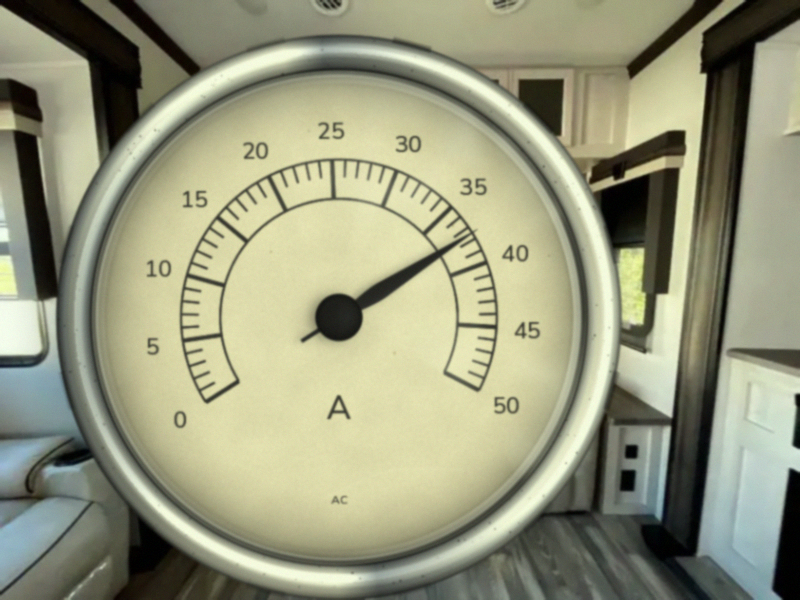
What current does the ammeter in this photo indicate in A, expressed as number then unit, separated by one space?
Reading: 37.5 A
